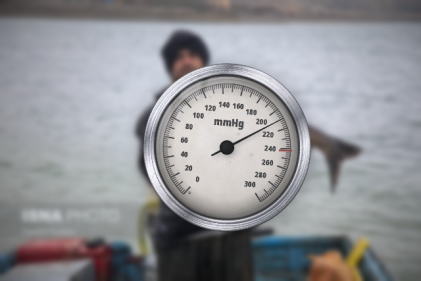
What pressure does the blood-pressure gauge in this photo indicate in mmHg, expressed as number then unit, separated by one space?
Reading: 210 mmHg
